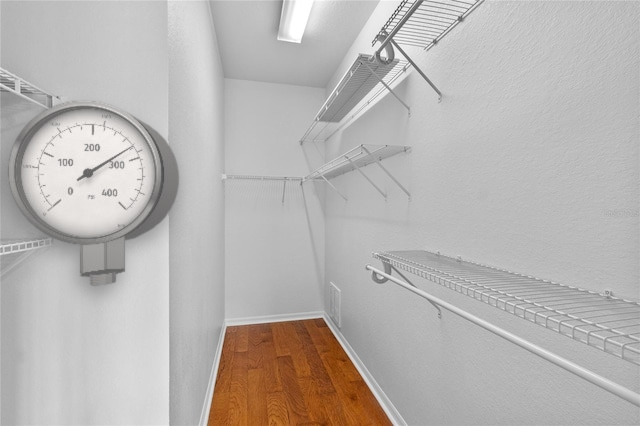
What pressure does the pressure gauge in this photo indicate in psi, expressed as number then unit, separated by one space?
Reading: 280 psi
